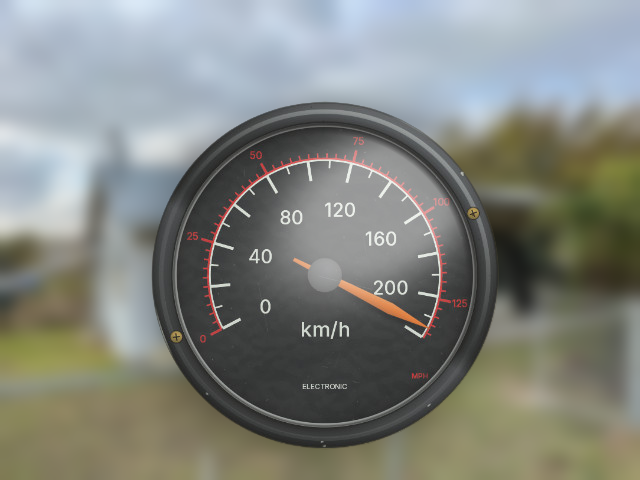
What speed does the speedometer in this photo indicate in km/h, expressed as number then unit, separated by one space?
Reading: 215 km/h
